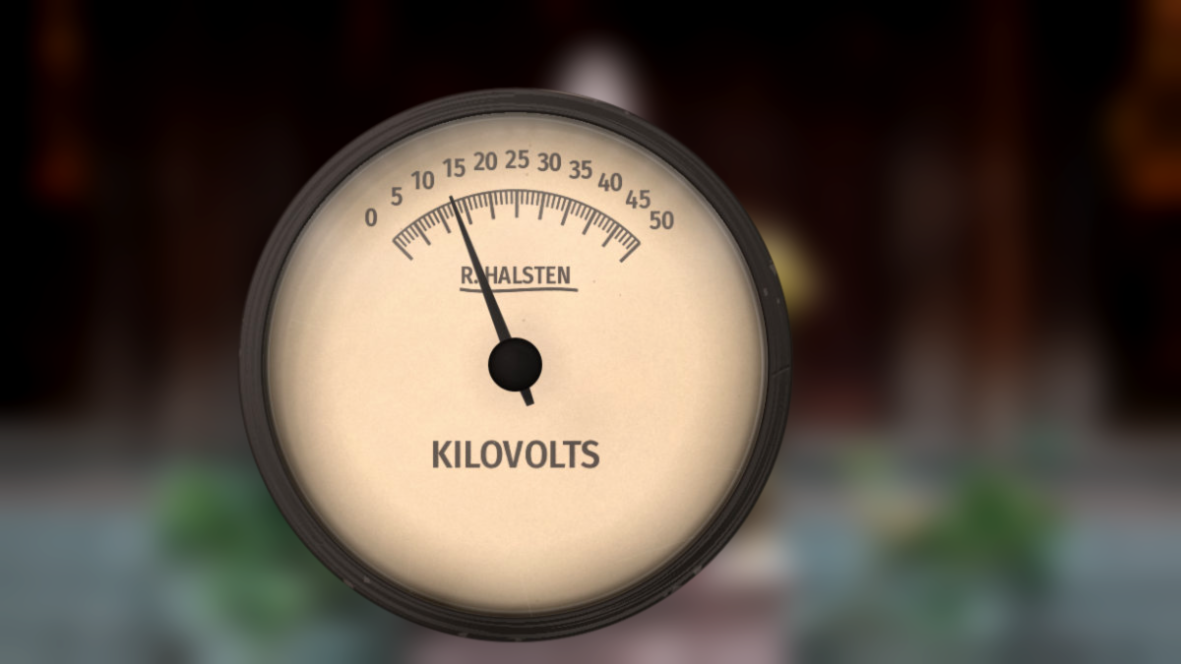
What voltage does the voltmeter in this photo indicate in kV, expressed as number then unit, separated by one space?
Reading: 13 kV
